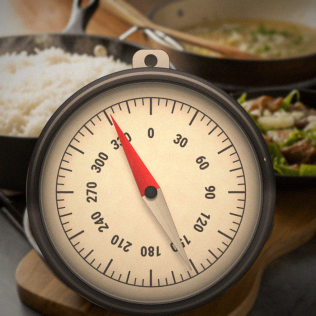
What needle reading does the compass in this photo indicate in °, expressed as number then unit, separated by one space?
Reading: 332.5 °
